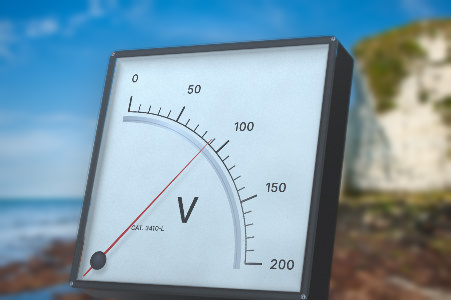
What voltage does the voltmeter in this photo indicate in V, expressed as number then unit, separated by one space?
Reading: 90 V
